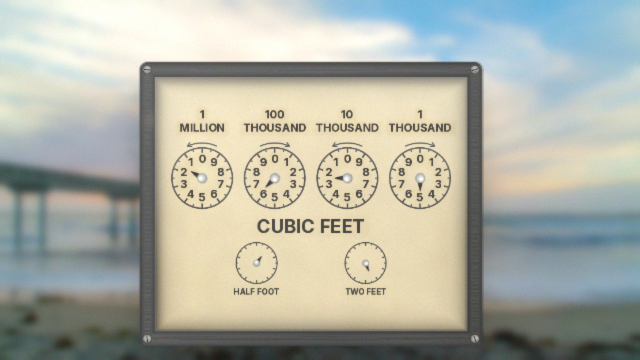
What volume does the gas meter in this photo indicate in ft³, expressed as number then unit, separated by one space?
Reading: 162500 ft³
